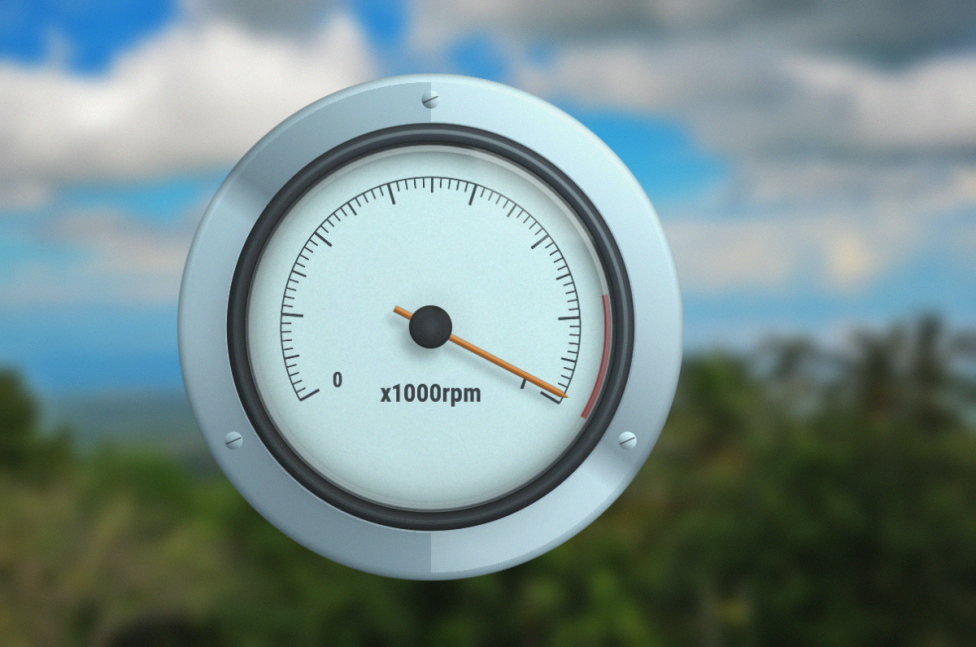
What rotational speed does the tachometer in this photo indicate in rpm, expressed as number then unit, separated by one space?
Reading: 6900 rpm
